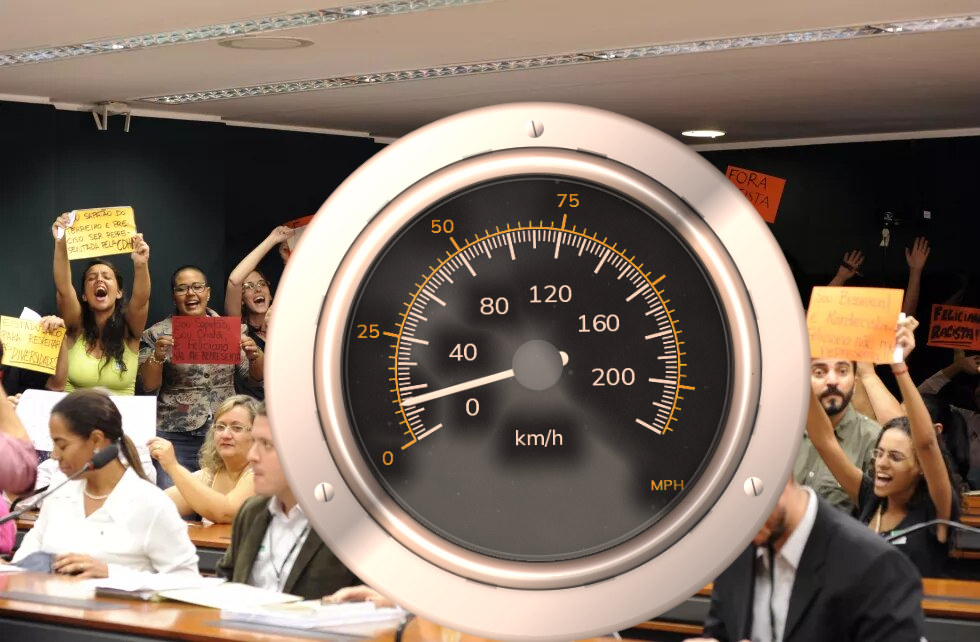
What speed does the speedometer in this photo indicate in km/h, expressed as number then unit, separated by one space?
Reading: 14 km/h
